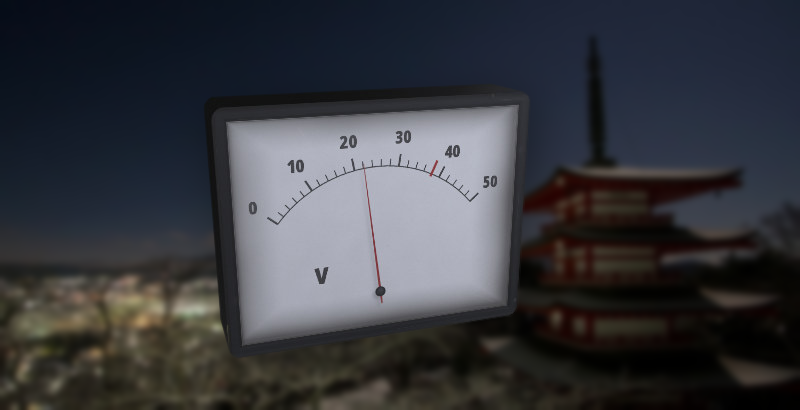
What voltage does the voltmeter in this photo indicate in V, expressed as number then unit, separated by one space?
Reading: 22 V
